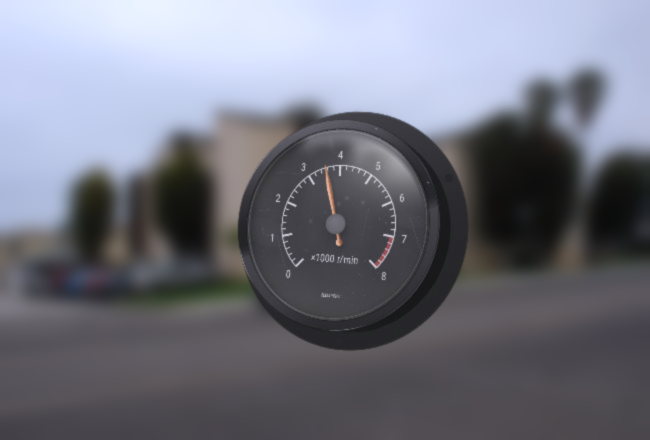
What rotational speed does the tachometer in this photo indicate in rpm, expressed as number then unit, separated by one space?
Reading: 3600 rpm
